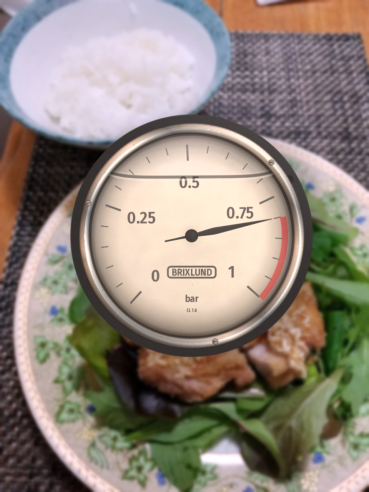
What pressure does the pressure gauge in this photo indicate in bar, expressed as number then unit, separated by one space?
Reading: 0.8 bar
